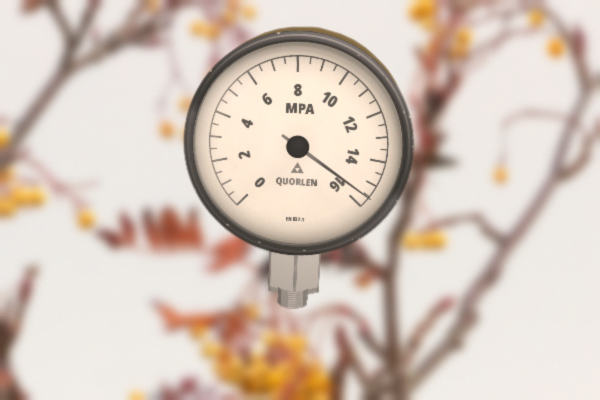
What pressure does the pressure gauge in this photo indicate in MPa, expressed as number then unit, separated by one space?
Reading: 15.5 MPa
